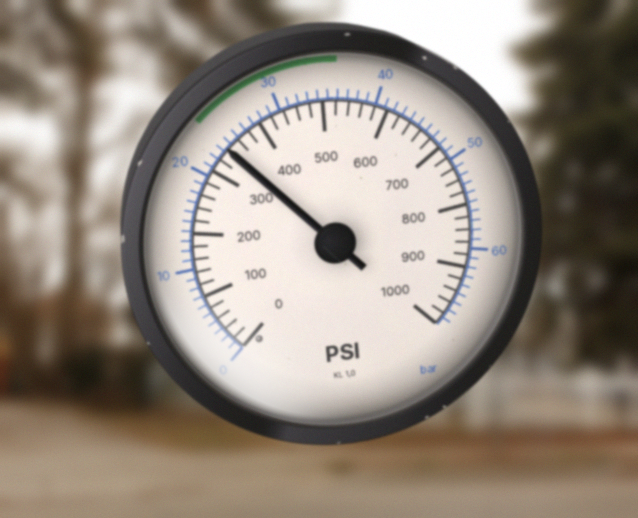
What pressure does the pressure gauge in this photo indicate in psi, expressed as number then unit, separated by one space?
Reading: 340 psi
